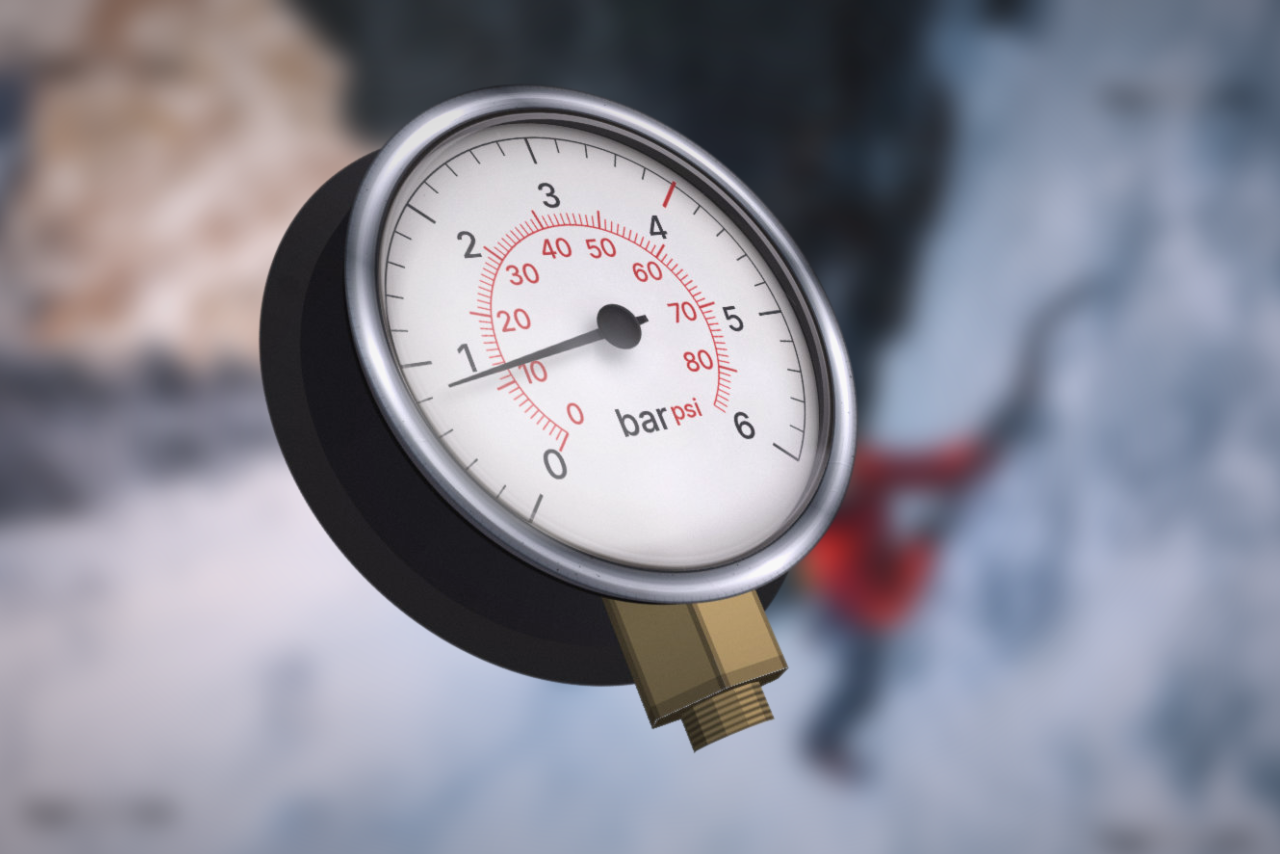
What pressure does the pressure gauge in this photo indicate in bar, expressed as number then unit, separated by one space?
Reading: 0.8 bar
